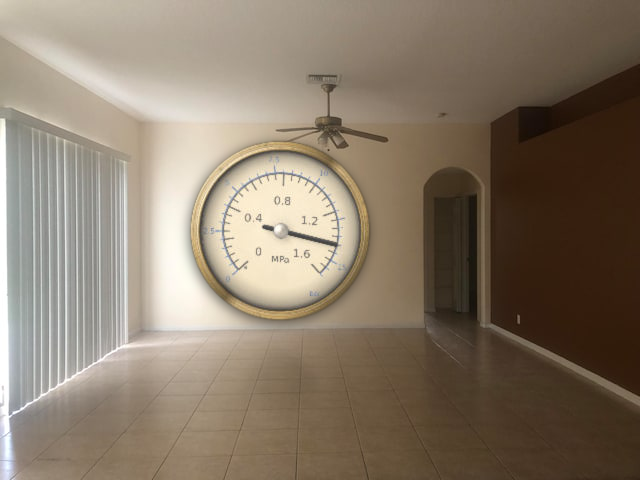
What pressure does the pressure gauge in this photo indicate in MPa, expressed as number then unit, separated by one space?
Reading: 1.4 MPa
